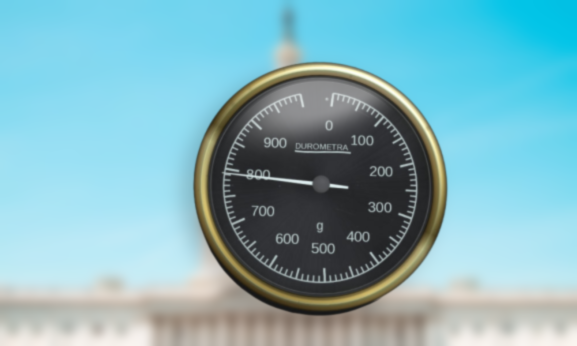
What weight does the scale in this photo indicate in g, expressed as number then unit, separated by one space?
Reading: 790 g
